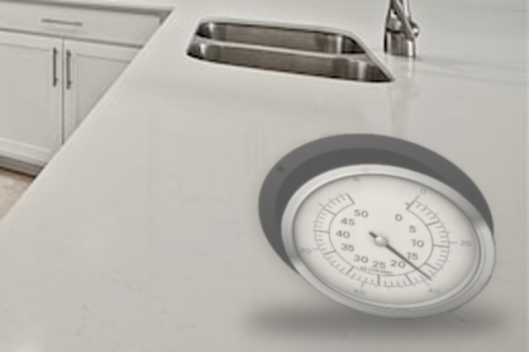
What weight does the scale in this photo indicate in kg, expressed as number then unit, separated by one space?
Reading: 17 kg
